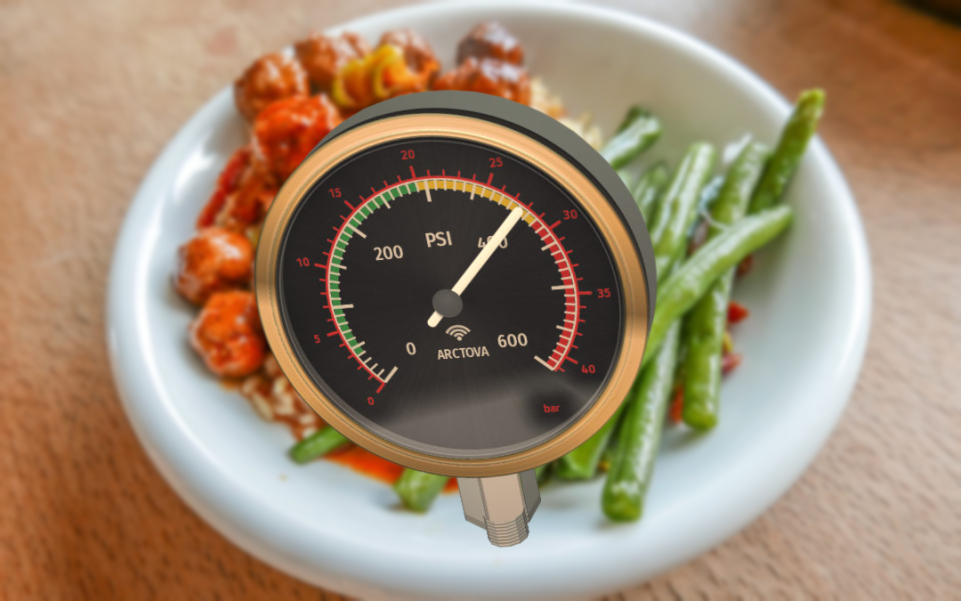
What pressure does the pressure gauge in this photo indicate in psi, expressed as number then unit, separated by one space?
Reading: 400 psi
